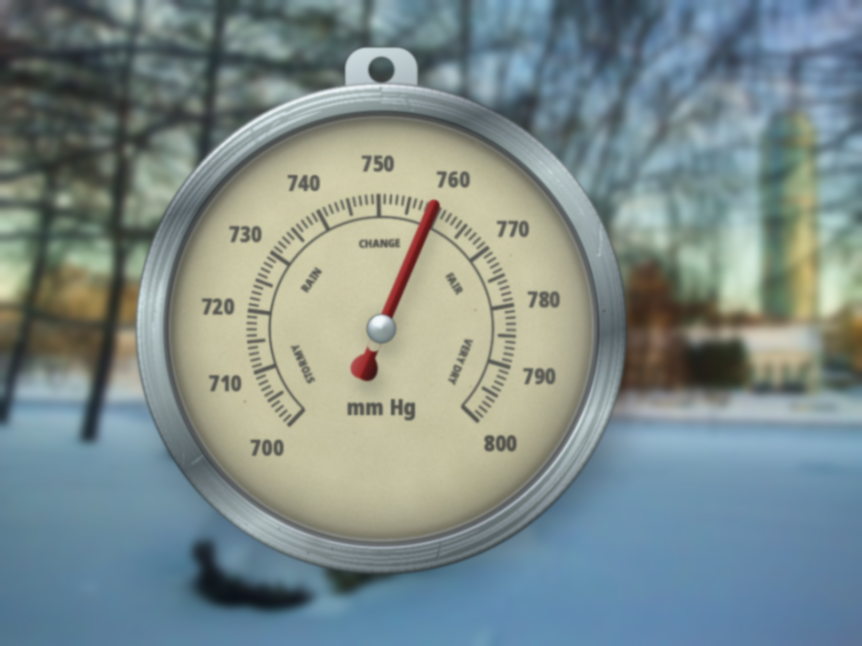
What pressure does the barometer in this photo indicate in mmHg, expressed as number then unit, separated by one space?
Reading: 759 mmHg
